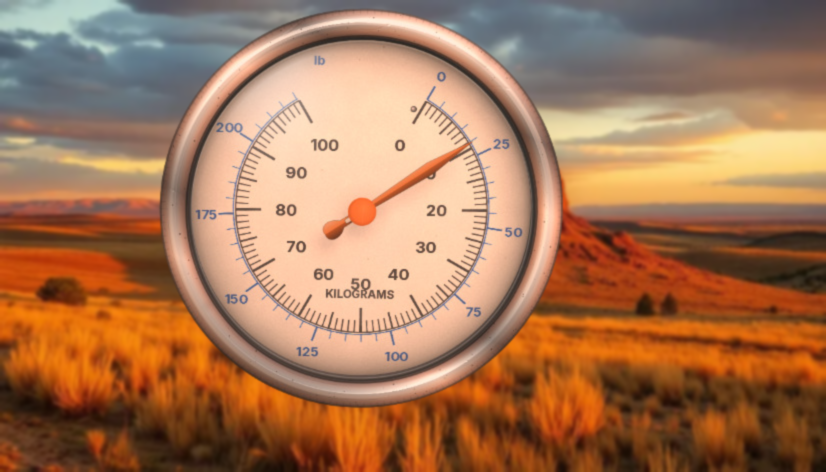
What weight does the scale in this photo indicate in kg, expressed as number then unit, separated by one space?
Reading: 9 kg
